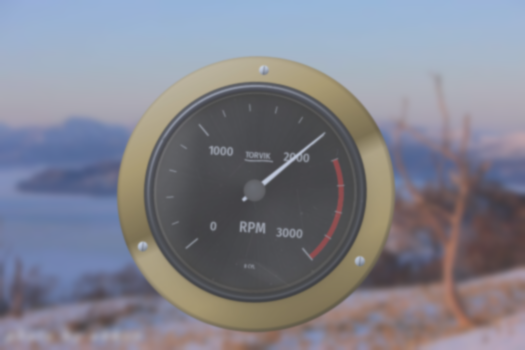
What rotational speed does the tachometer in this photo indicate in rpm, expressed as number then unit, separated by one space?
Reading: 2000 rpm
